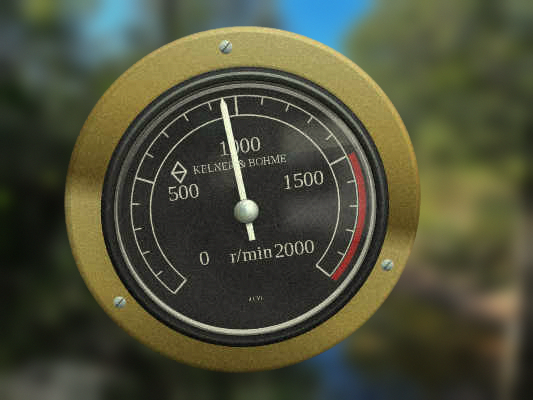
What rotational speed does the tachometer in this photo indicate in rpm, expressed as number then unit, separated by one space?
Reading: 950 rpm
